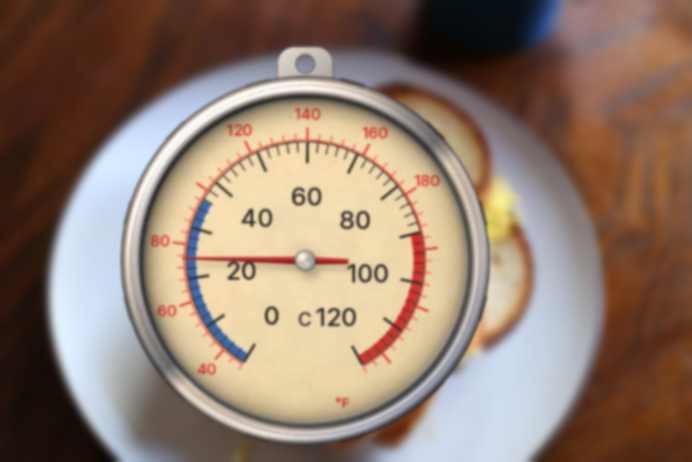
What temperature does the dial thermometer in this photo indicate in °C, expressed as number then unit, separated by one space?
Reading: 24 °C
